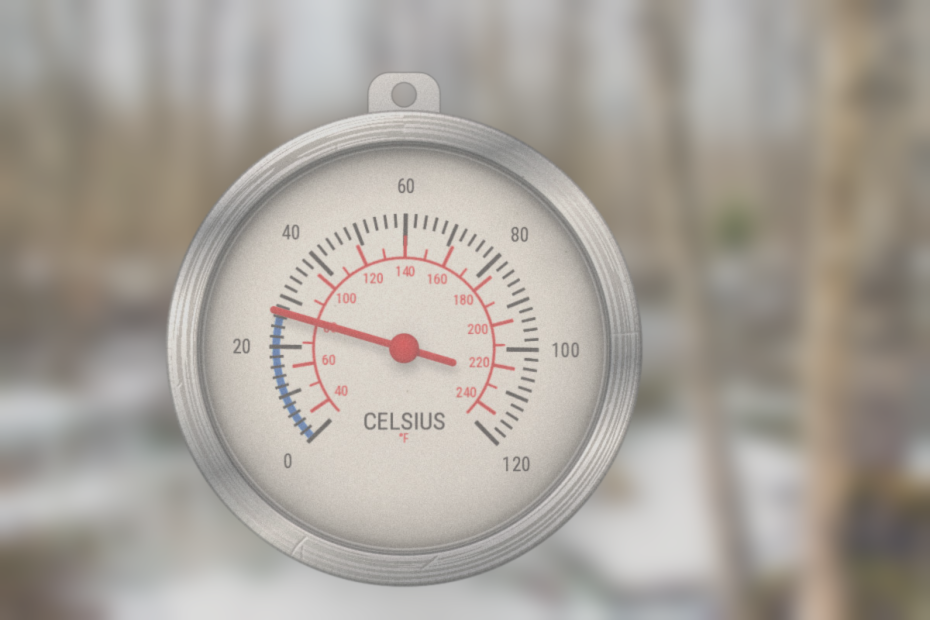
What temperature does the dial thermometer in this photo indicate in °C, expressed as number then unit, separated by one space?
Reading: 27 °C
